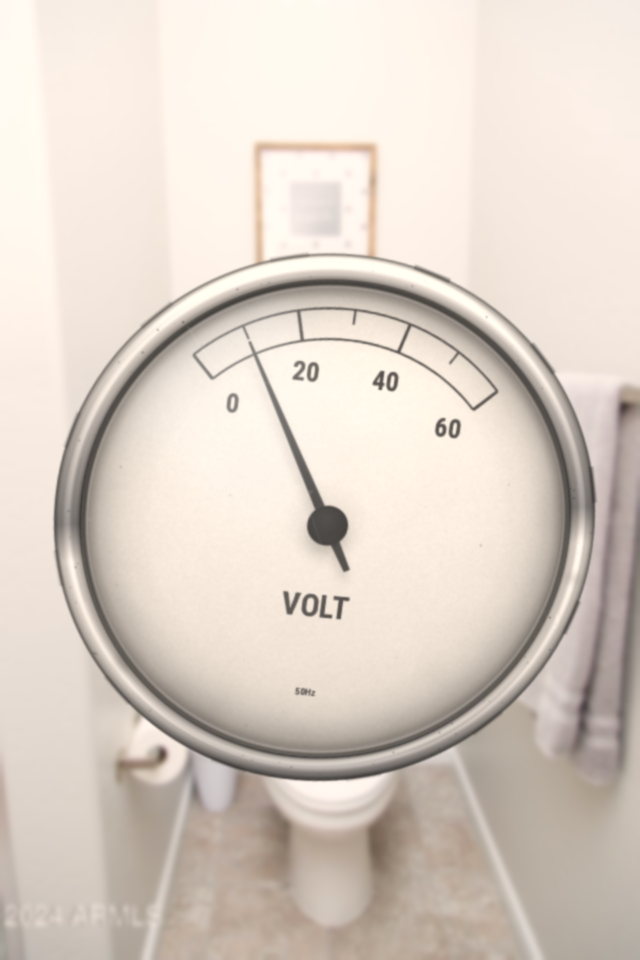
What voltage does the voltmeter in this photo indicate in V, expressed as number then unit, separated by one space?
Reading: 10 V
